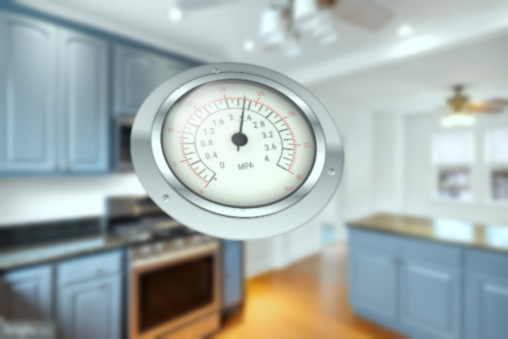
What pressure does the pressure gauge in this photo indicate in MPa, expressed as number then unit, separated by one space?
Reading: 2.3 MPa
